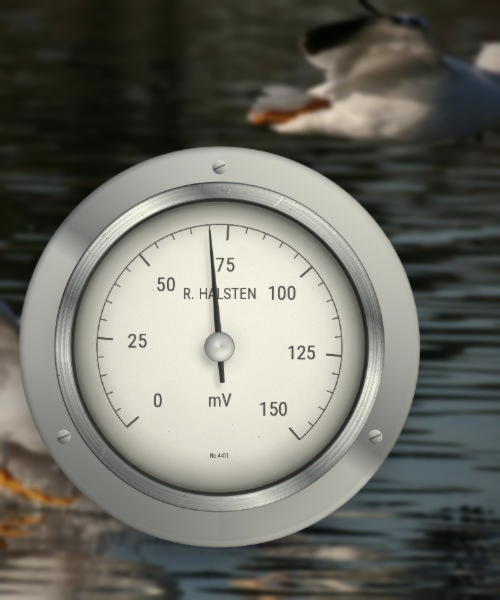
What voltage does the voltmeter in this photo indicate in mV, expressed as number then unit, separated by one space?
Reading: 70 mV
